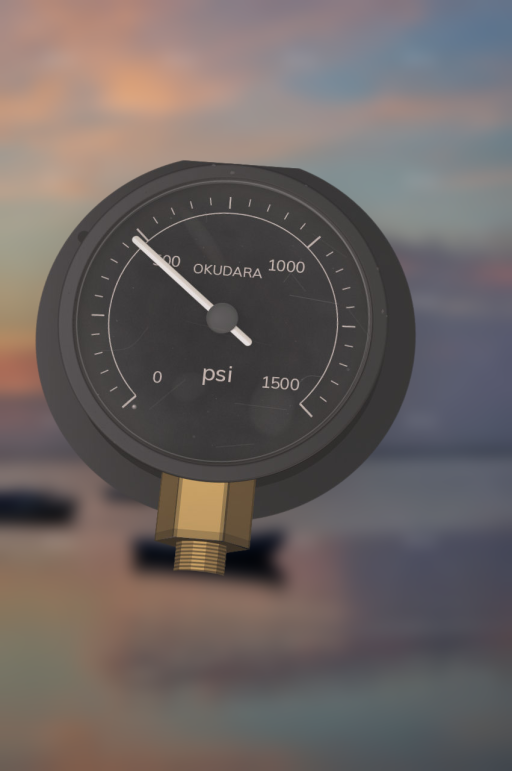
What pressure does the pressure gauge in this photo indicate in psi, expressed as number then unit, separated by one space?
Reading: 475 psi
